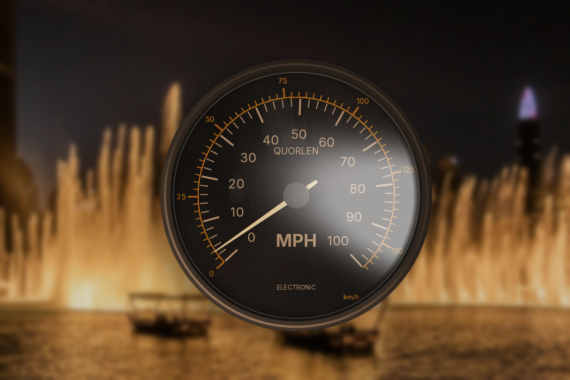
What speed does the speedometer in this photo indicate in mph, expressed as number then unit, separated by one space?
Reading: 3 mph
